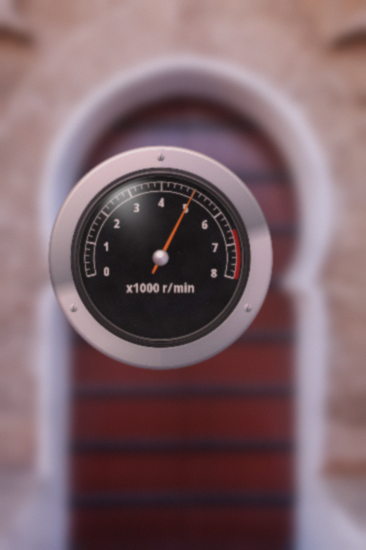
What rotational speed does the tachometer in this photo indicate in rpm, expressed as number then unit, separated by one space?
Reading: 5000 rpm
